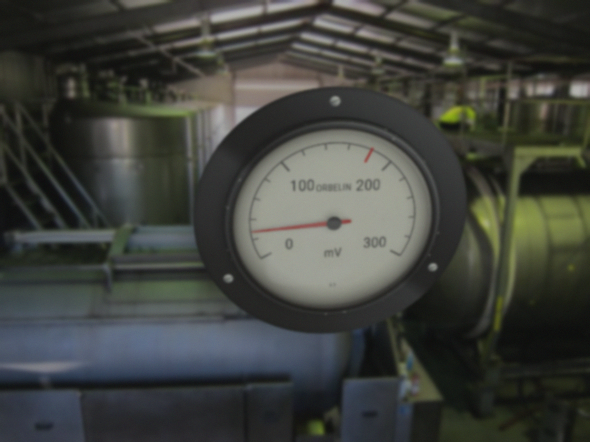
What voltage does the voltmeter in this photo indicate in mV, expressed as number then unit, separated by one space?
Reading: 30 mV
